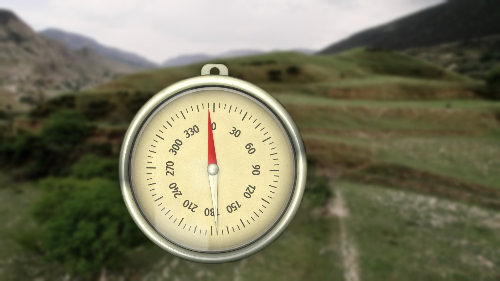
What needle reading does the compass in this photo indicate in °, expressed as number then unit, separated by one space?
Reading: 355 °
